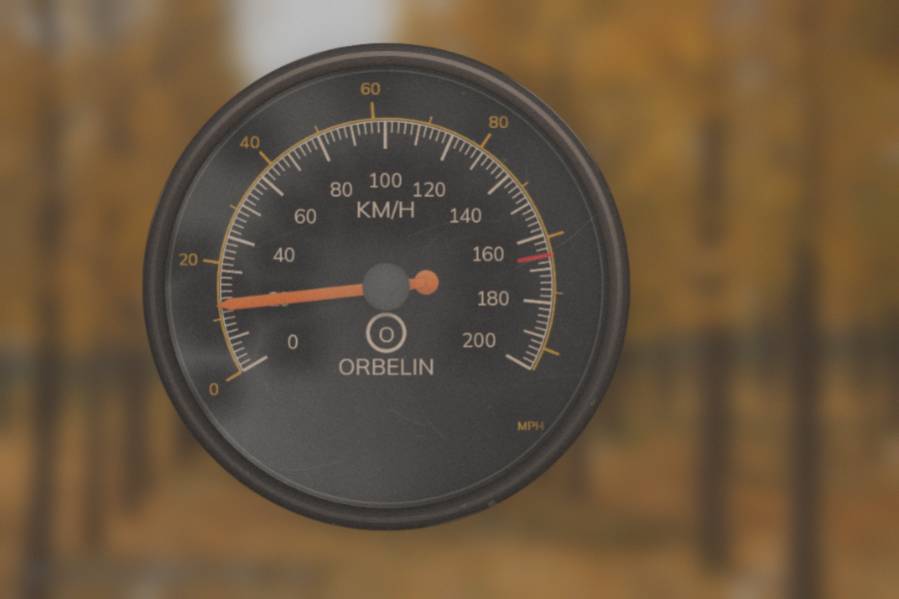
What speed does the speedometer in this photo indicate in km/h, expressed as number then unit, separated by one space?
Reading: 20 km/h
